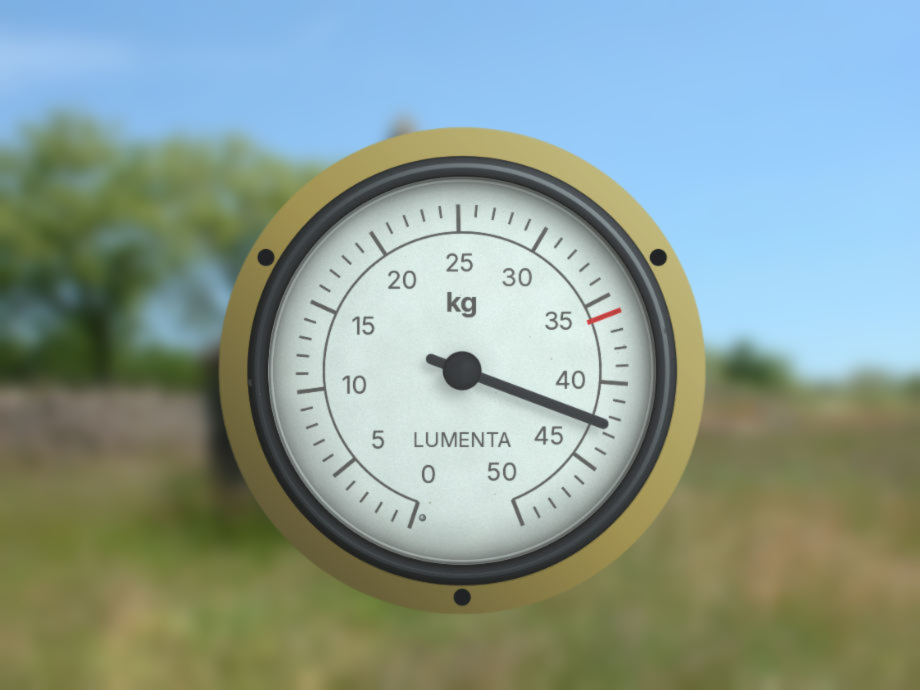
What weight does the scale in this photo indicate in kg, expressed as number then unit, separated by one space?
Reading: 42.5 kg
